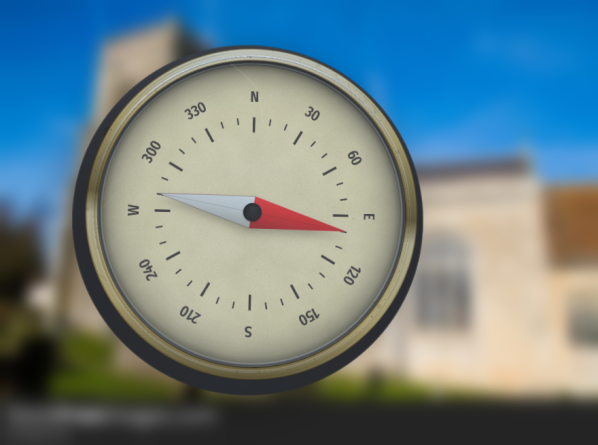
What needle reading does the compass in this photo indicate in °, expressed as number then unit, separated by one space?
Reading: 100 °
